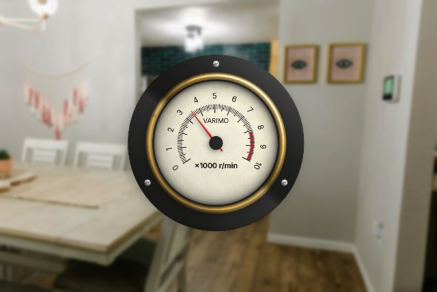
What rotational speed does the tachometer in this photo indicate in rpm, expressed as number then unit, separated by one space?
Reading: 3500 rpm
